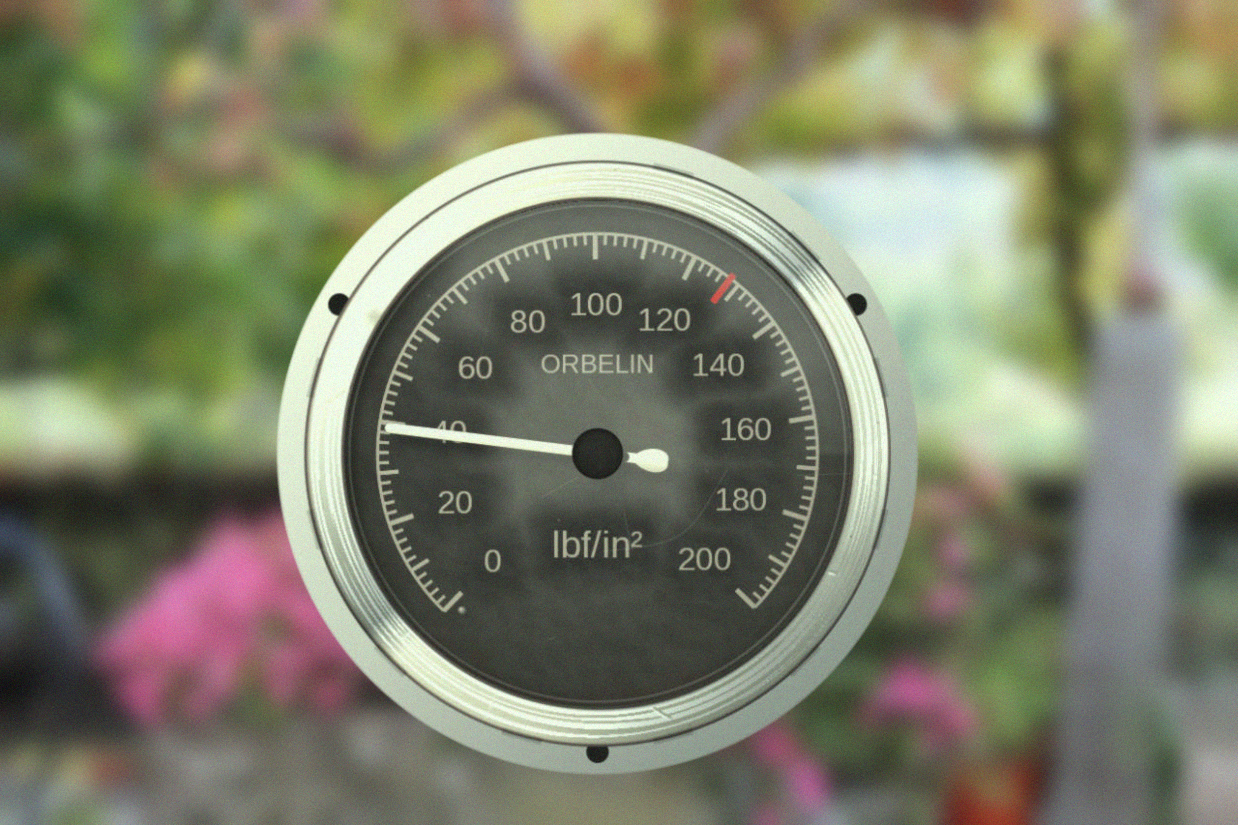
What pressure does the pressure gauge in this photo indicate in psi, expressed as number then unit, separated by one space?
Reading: 39 psi
